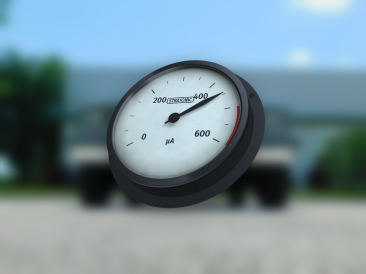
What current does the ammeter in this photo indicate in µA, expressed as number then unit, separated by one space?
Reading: 450 µA
